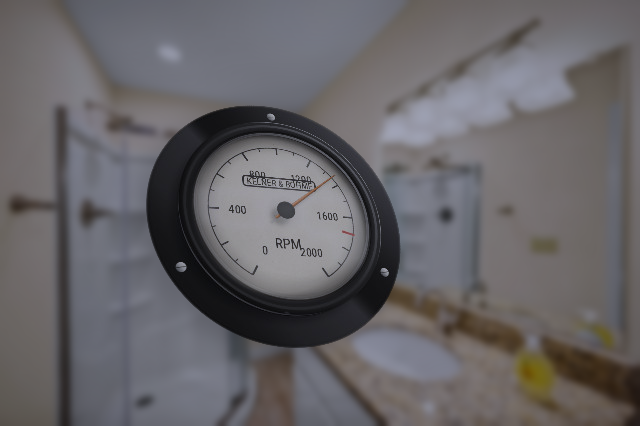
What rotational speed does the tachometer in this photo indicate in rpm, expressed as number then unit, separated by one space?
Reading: 1350 rpm
